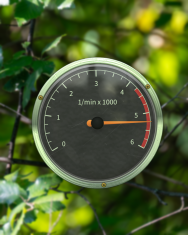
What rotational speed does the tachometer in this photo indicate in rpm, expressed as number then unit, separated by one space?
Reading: 5250 rpm
